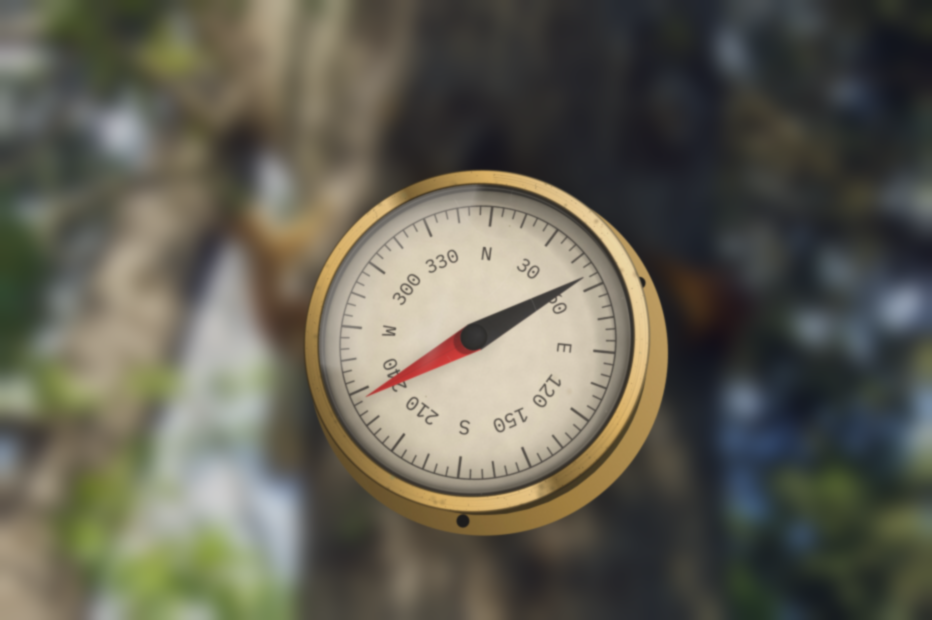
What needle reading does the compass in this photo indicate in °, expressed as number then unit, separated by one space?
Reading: 235 °
